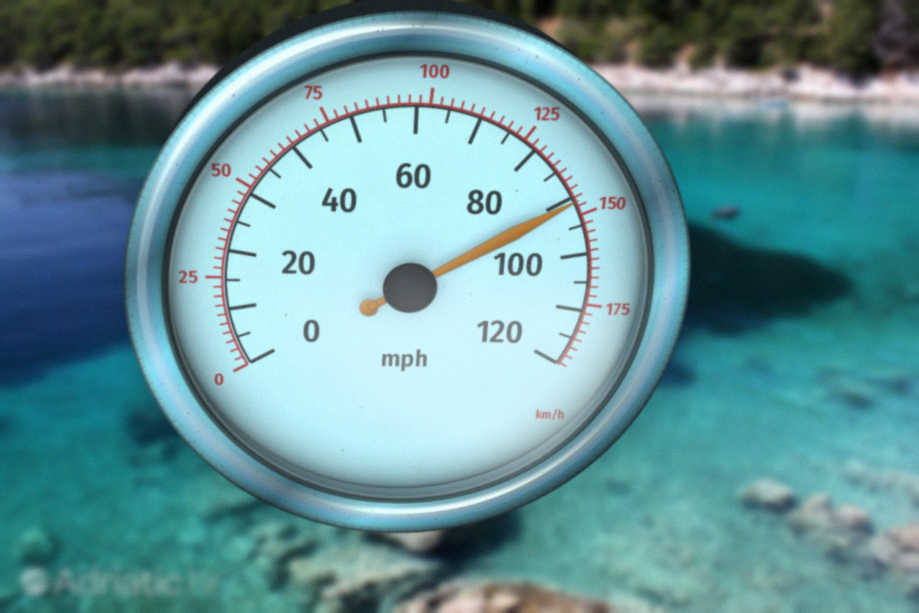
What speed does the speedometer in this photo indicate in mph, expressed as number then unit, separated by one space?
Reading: 90 mph
